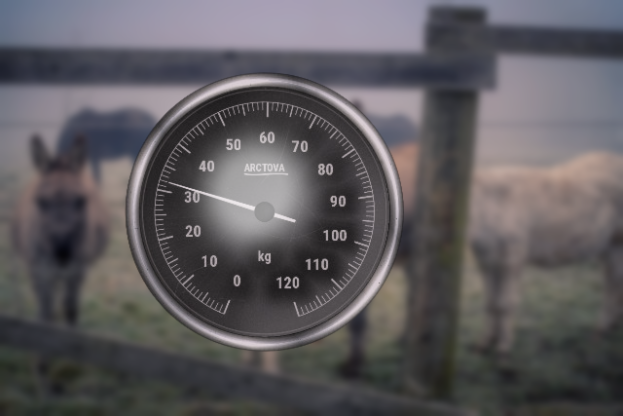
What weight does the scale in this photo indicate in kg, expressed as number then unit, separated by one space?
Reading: 32 kg
